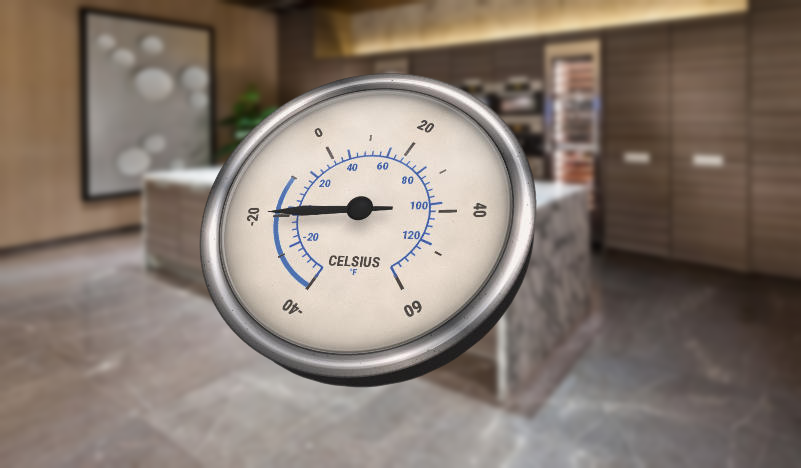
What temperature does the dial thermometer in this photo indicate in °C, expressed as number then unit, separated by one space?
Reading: -20 °C
